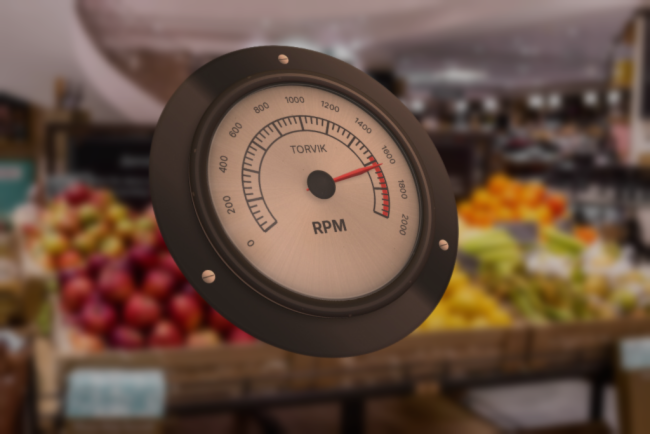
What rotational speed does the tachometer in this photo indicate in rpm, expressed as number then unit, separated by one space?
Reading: 1640 rpm
